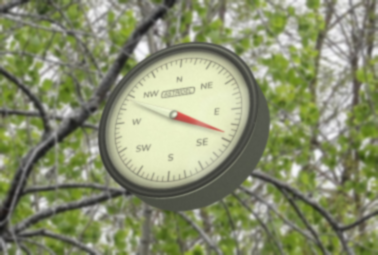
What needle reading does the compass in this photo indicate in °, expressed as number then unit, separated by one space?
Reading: 115 °
